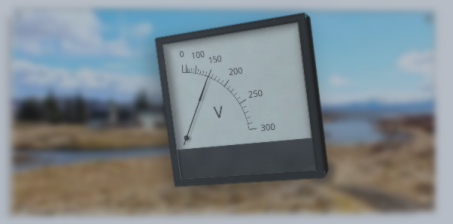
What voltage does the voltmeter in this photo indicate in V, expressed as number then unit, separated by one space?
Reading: 150 V
